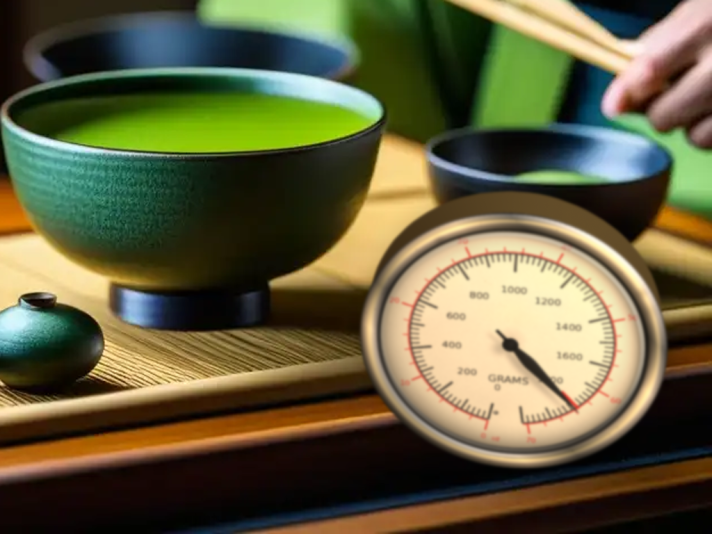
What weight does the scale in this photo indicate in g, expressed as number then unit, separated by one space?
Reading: 1800 g
